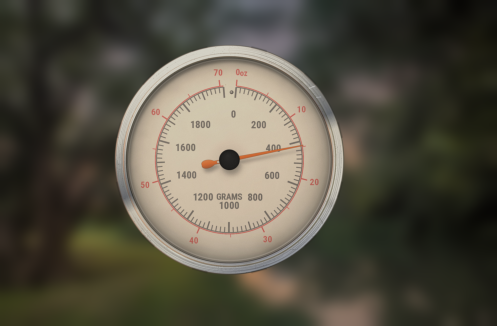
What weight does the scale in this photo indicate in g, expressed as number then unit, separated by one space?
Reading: 420 g
